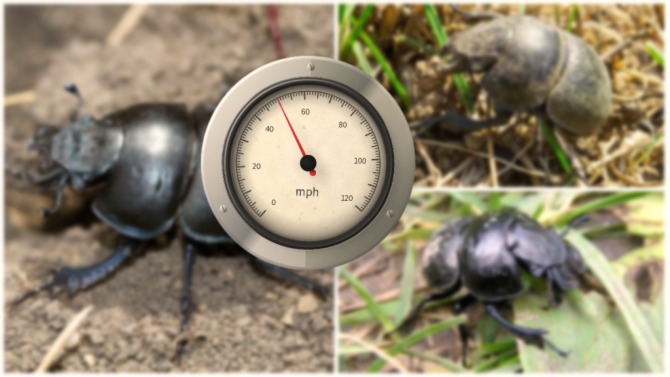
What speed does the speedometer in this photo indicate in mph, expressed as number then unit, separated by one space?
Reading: 50 mph
